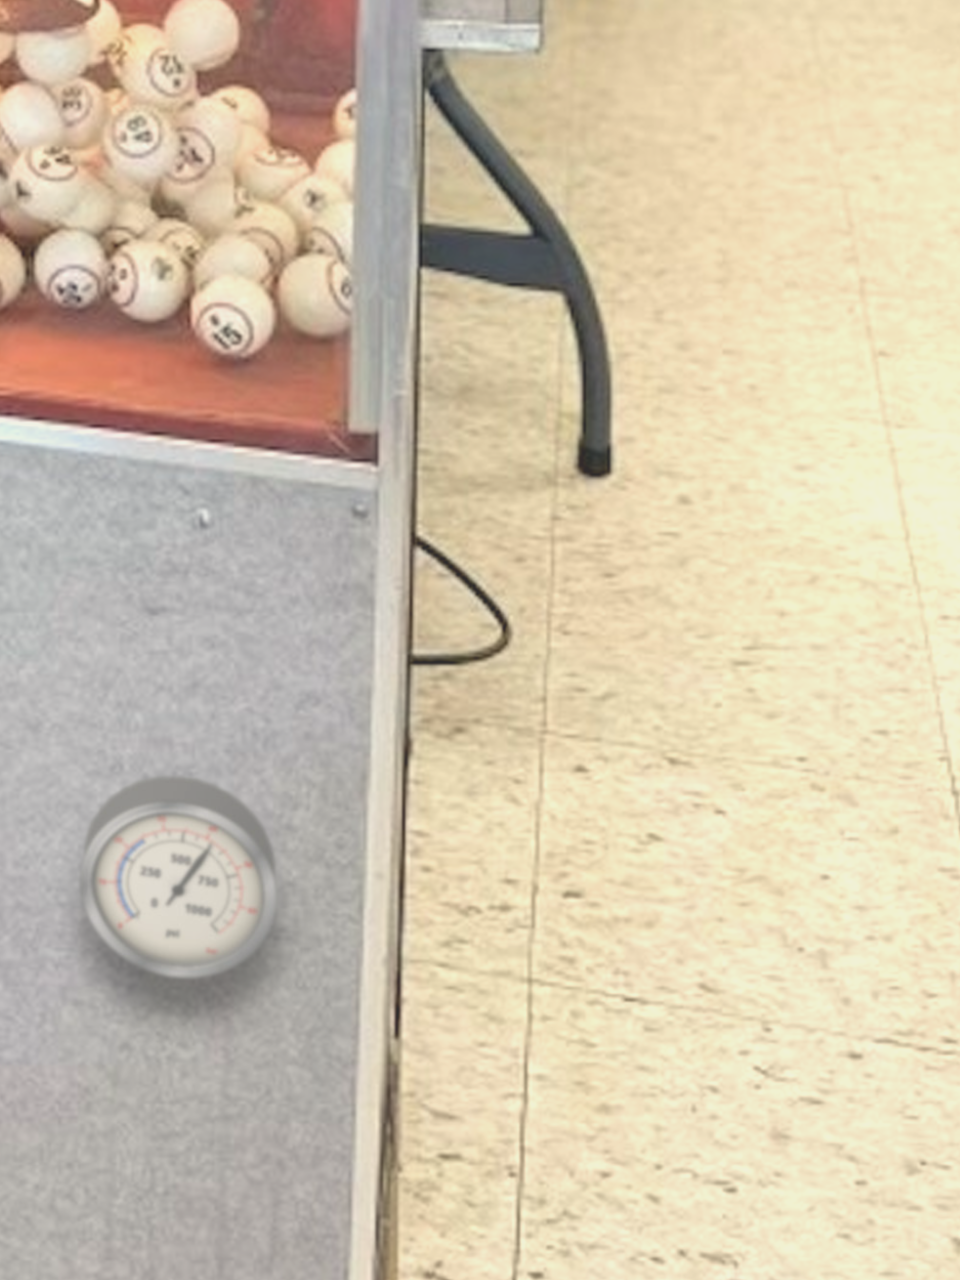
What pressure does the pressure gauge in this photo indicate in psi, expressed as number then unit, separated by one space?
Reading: 600 psi
